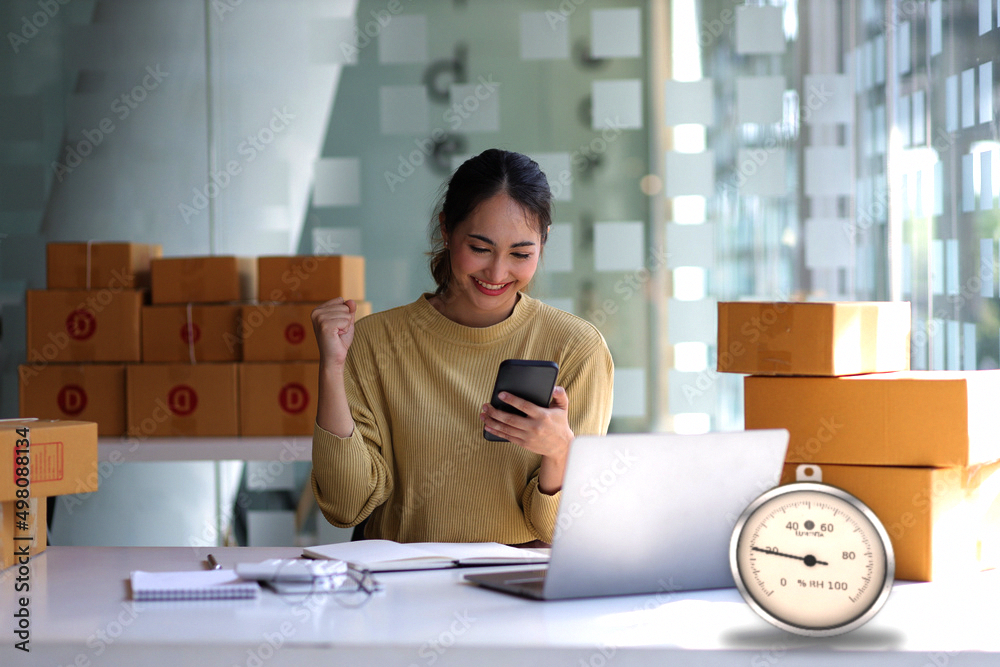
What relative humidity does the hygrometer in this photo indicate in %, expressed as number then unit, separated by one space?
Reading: 20 %
